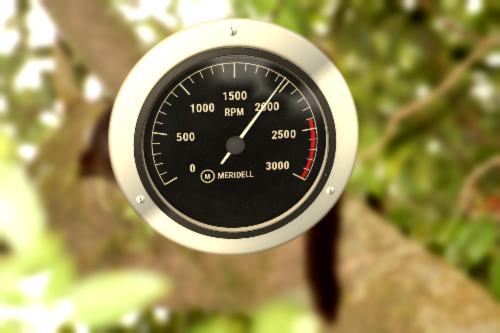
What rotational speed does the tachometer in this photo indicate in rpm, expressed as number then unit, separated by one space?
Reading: 1950 rpm
